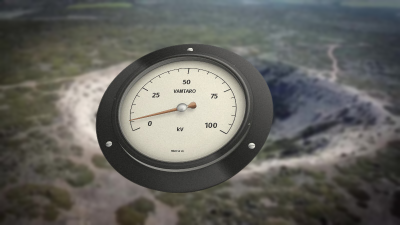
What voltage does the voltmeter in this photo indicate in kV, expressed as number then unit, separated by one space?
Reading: 5 kV
